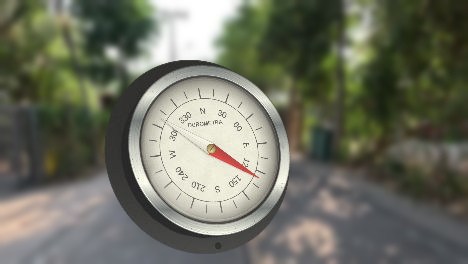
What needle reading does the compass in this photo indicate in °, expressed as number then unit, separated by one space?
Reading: 127.5 °
